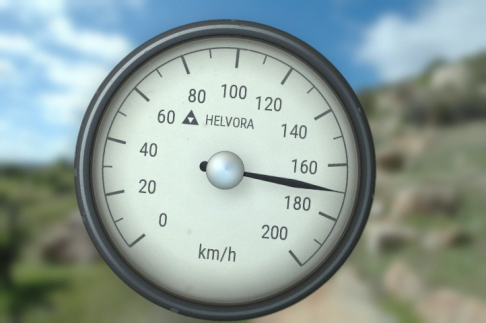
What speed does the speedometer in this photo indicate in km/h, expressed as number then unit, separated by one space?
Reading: 170 km/h
